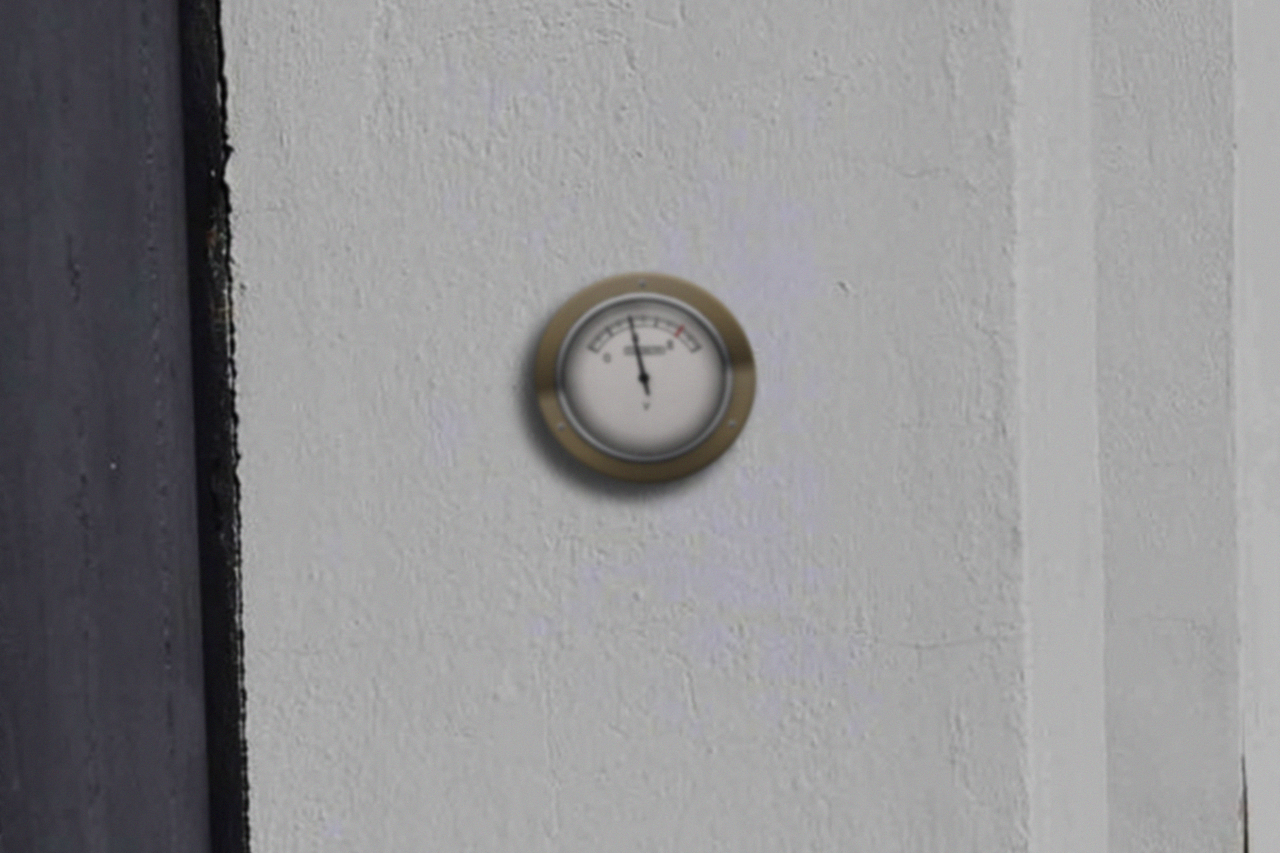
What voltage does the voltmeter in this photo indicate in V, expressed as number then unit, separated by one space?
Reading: 4 V
